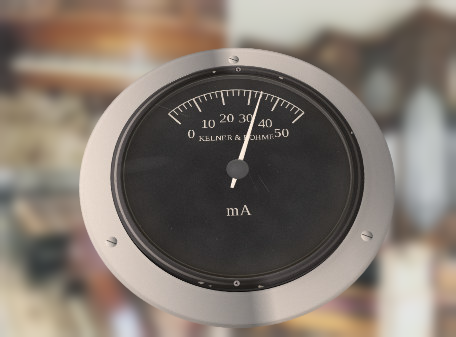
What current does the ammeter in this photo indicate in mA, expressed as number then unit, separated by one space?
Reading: 34 mA
